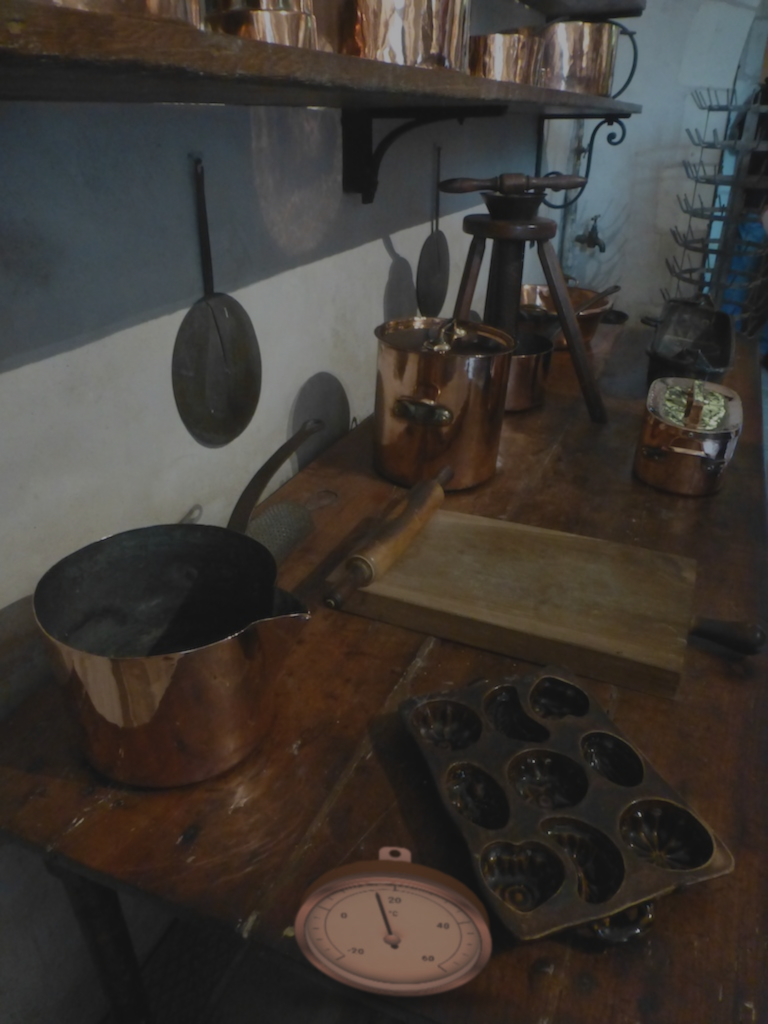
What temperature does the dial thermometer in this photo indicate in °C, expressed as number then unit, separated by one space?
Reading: 16 °C
